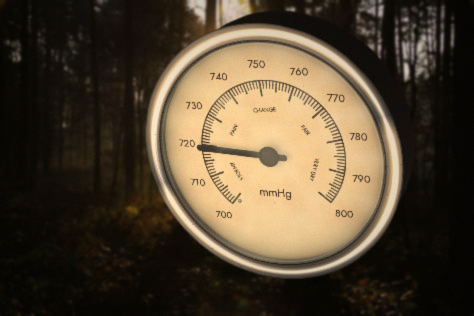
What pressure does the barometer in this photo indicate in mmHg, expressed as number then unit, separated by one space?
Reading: 720 mmHg
